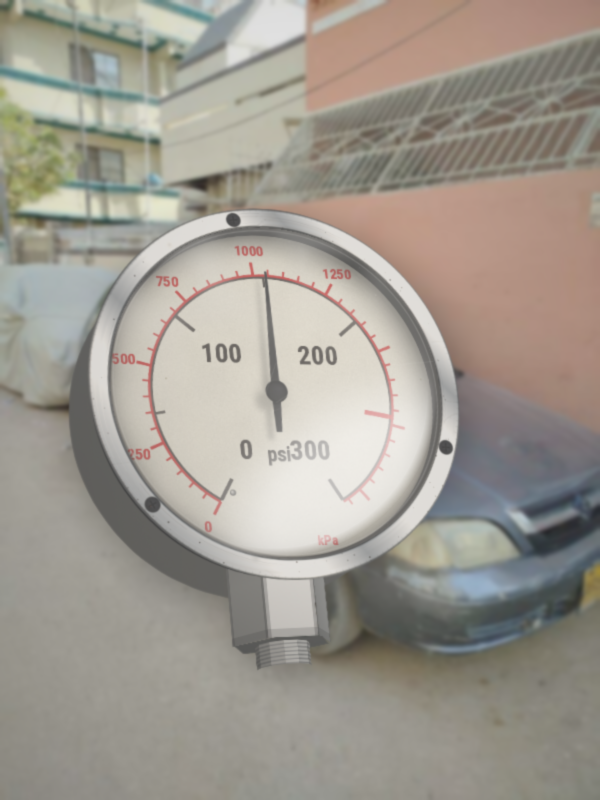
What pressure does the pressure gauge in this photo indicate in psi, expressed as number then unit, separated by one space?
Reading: 150 psi
